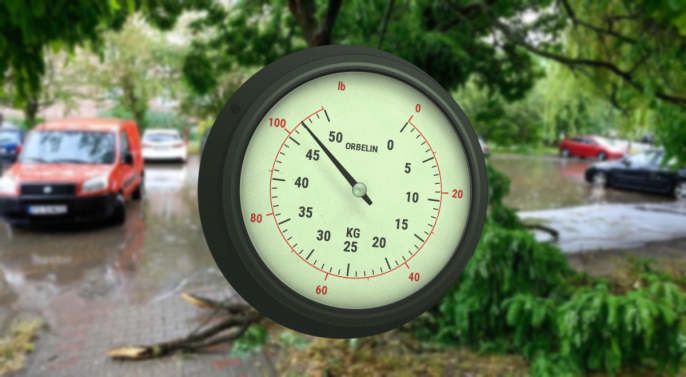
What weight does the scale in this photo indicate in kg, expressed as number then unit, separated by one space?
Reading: 47 kg
